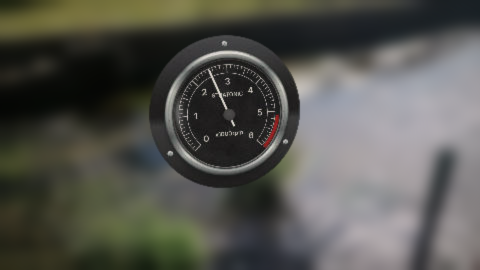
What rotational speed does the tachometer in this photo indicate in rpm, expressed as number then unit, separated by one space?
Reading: 2500 rpm
